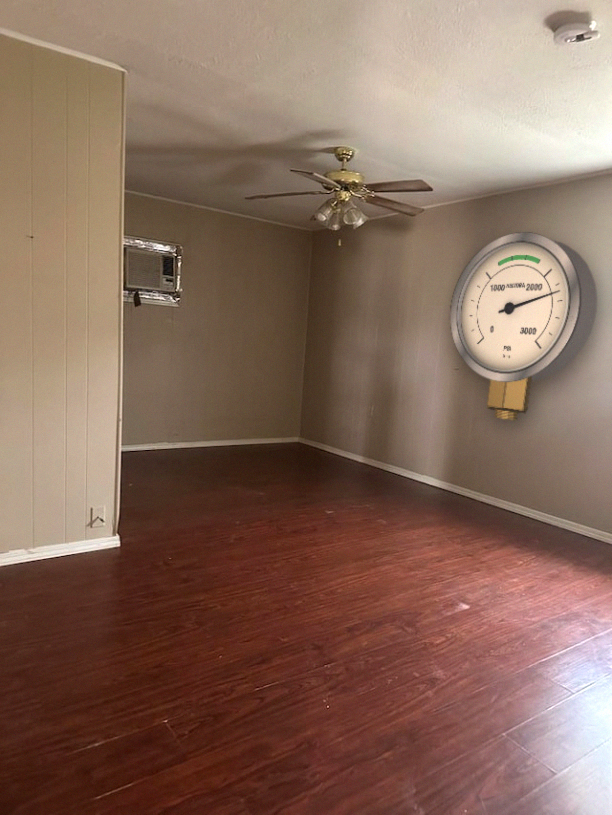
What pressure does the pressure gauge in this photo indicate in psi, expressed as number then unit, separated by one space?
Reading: 2300 psi
